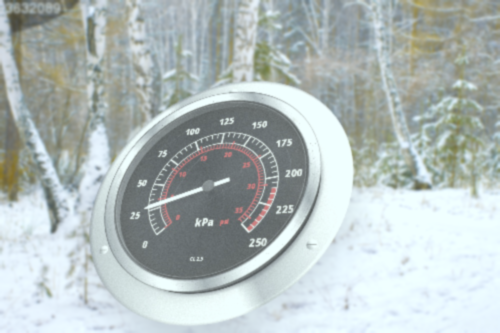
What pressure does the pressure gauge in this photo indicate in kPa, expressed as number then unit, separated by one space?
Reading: 25 kPa
